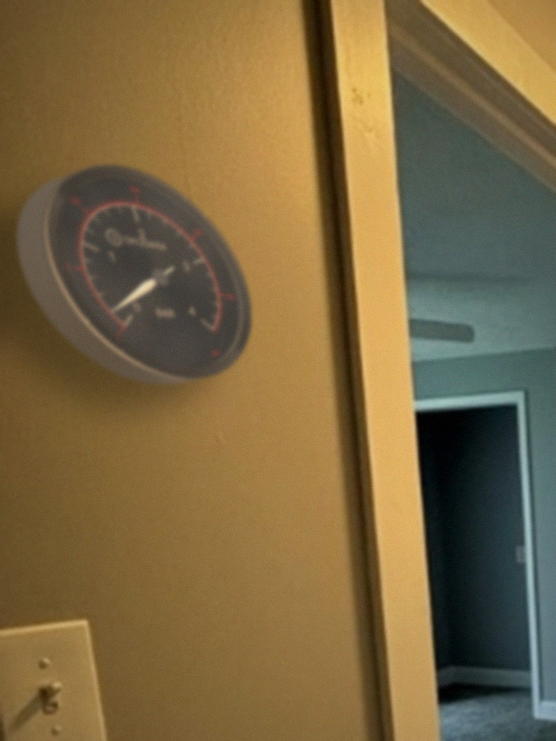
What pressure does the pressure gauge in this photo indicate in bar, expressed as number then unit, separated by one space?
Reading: 0.2 bar
